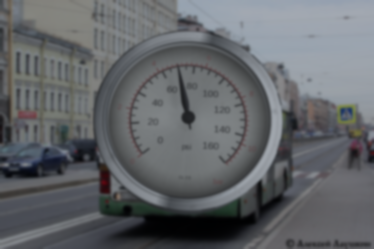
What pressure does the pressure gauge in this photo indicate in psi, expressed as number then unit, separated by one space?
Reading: 70 psi
